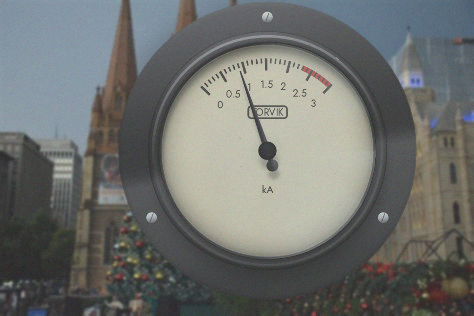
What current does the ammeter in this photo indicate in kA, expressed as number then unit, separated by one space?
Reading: 0.9 kA
